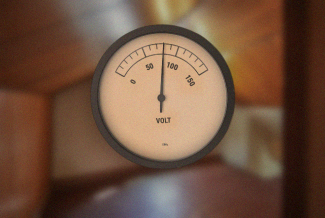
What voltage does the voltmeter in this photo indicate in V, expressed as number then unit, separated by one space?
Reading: 80 V
